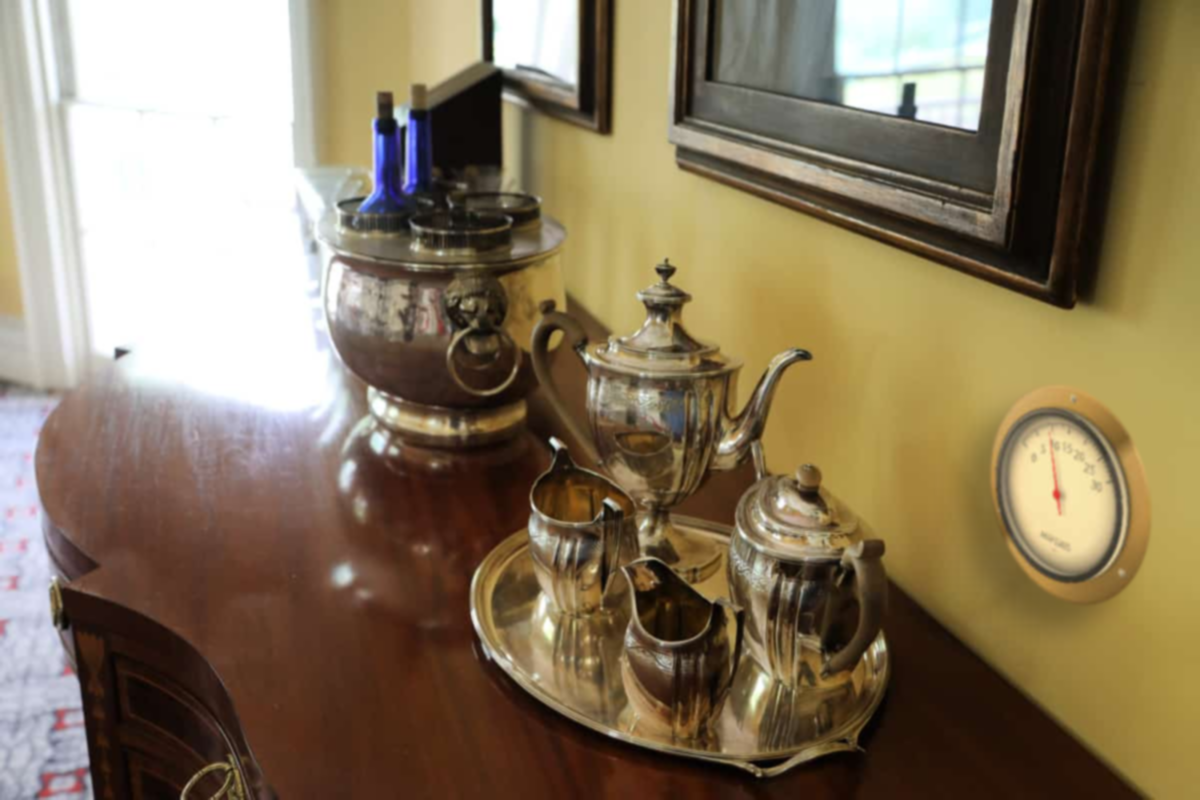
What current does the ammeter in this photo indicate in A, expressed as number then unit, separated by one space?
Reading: 10 A
